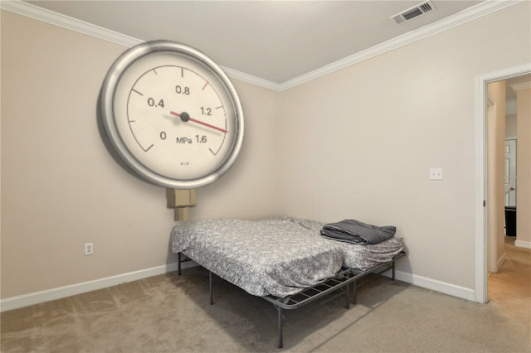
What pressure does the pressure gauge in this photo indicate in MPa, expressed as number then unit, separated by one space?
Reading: 1.4 MPa
